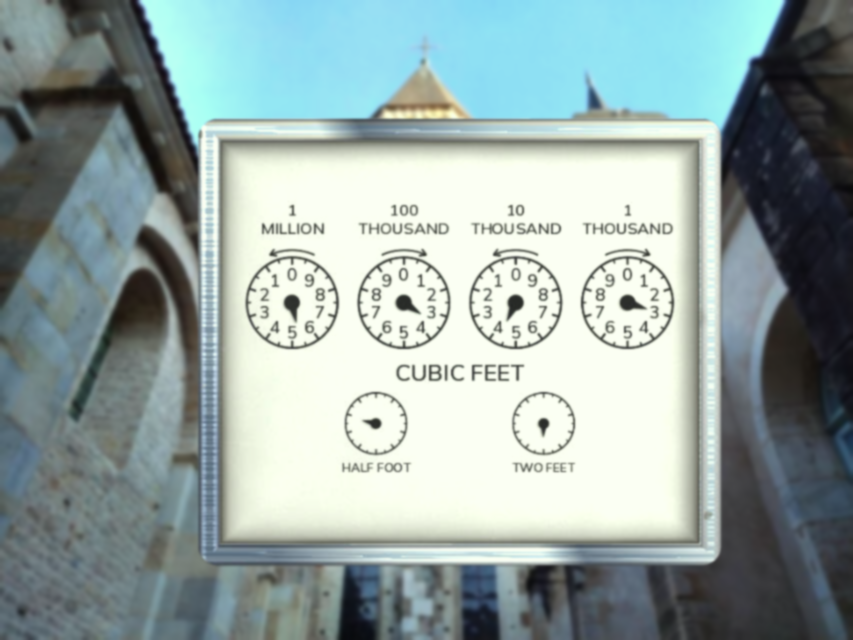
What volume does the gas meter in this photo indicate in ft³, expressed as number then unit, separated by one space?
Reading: 534300 ft³
